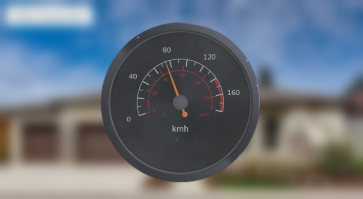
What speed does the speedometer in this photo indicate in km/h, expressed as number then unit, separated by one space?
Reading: 75 km/h
